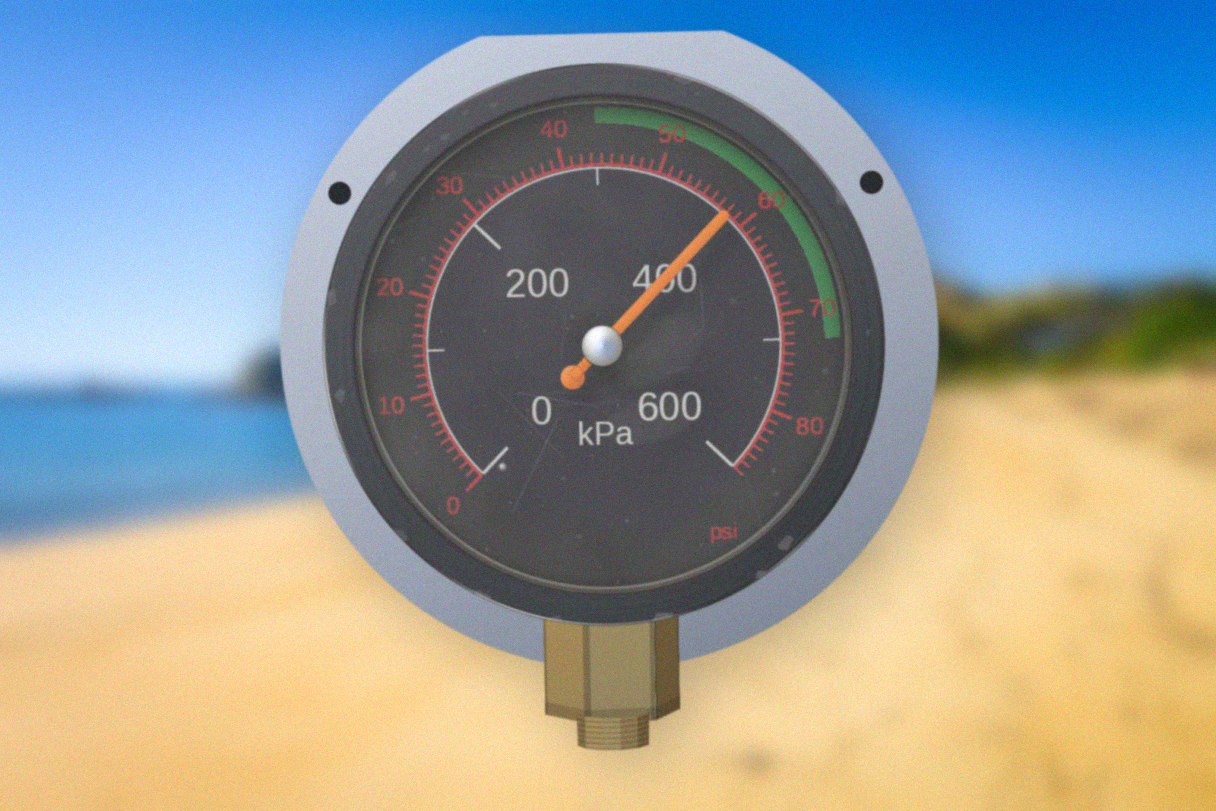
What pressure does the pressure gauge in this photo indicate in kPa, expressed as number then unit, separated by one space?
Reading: 400 kPa
